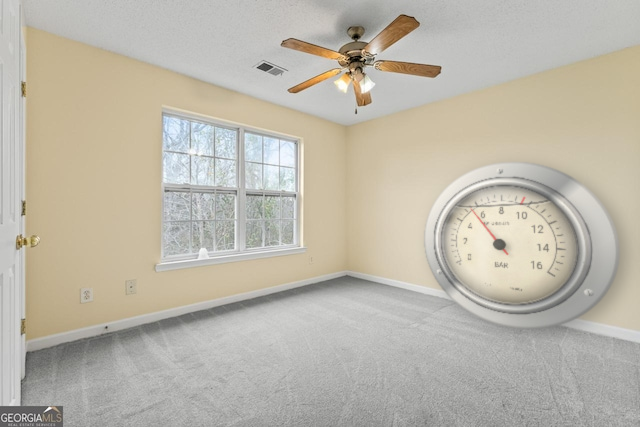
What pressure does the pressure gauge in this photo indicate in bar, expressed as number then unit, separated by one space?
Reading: 5.5 bar
